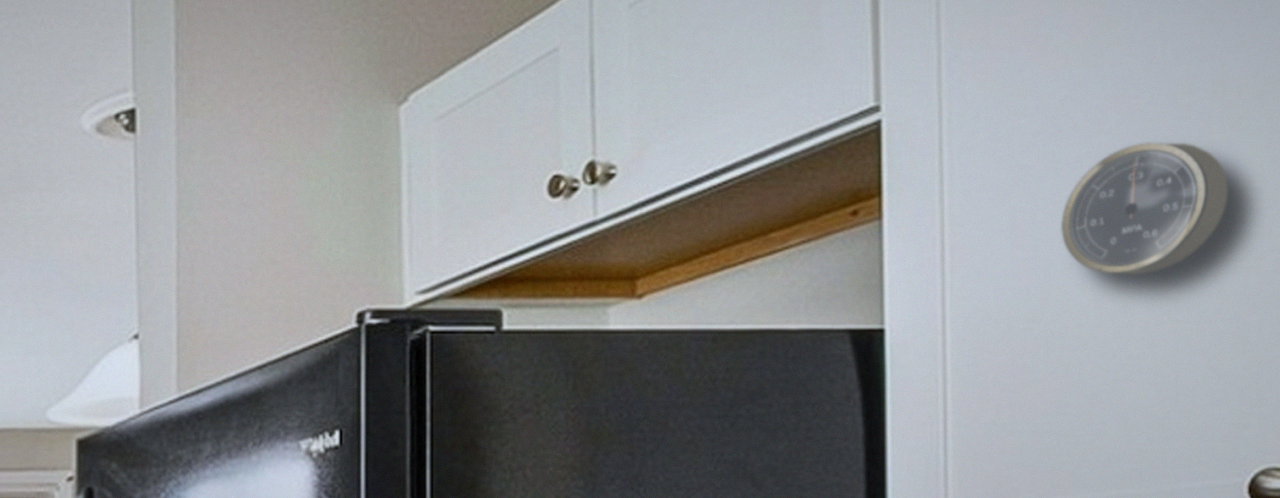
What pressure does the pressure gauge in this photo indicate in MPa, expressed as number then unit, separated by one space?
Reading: 0.3 MPa
